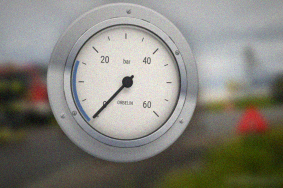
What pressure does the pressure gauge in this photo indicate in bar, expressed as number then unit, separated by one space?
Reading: 0 bar
